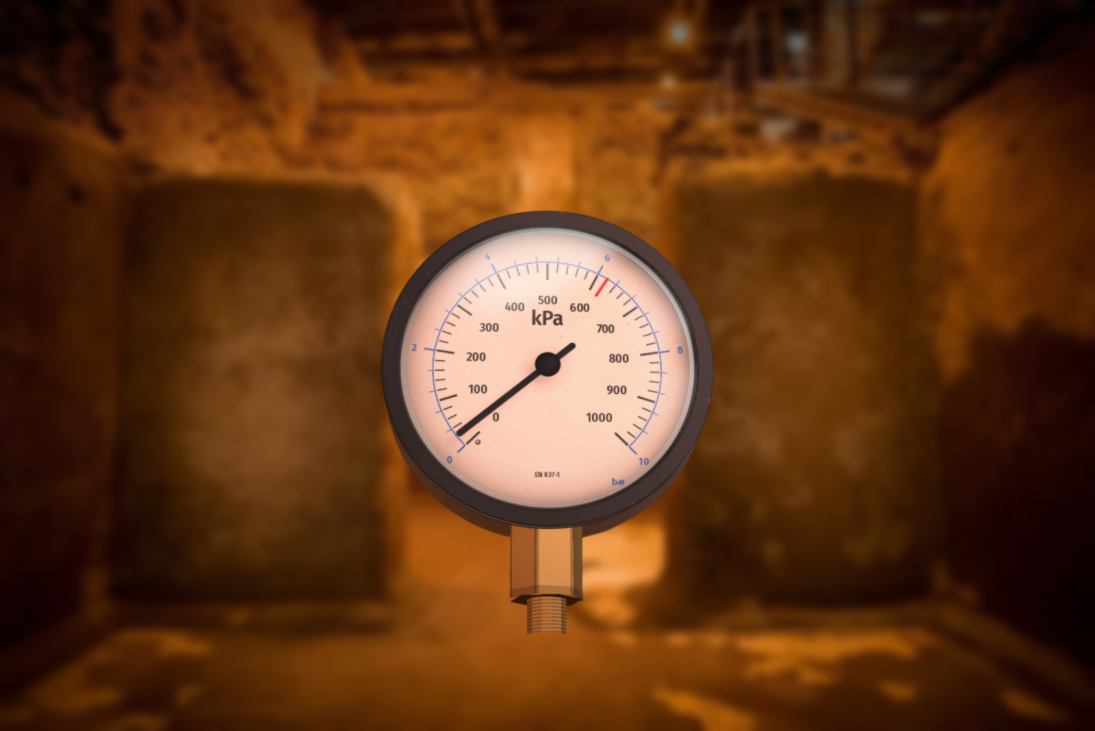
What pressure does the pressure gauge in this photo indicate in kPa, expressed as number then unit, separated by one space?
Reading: 20 kPa
